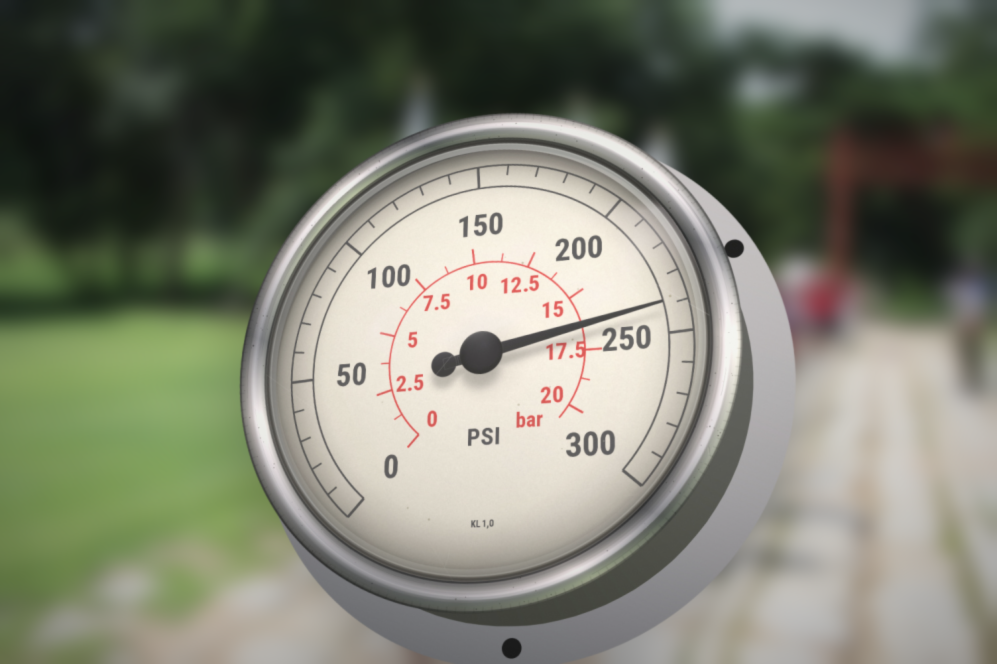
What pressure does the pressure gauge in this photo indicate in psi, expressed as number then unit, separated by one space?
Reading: 240 psi
